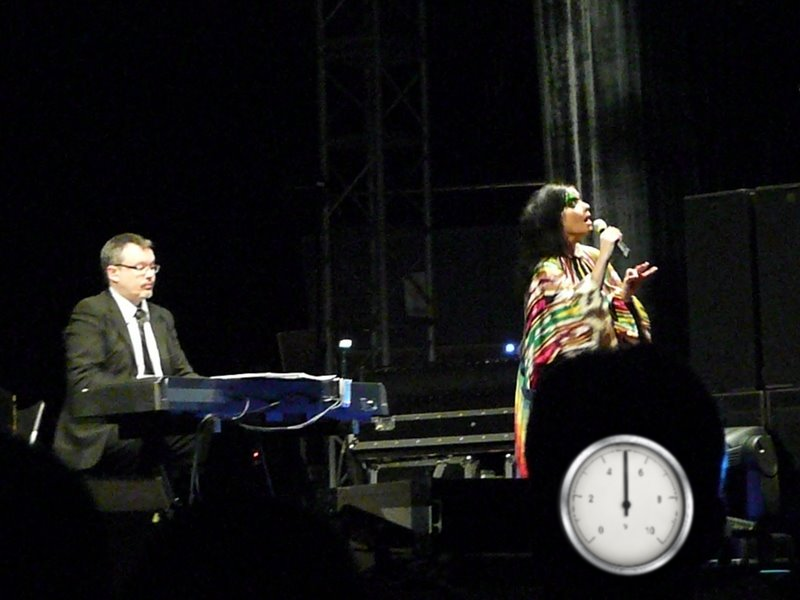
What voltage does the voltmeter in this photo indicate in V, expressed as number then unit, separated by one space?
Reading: 5 V
